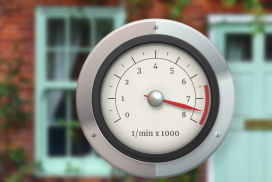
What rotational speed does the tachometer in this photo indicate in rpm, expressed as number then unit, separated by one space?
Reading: 7500 rpm
